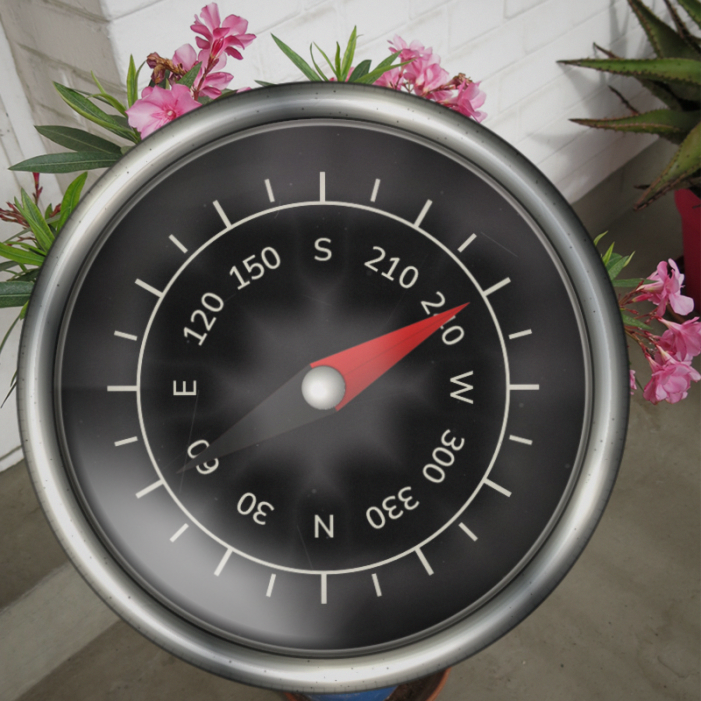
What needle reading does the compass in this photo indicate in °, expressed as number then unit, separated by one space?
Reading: 240 °
